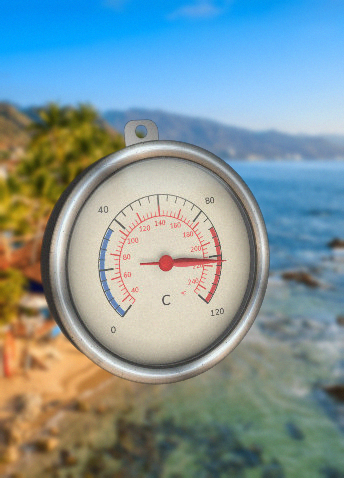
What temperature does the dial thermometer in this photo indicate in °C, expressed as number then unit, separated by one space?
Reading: 102 °C
